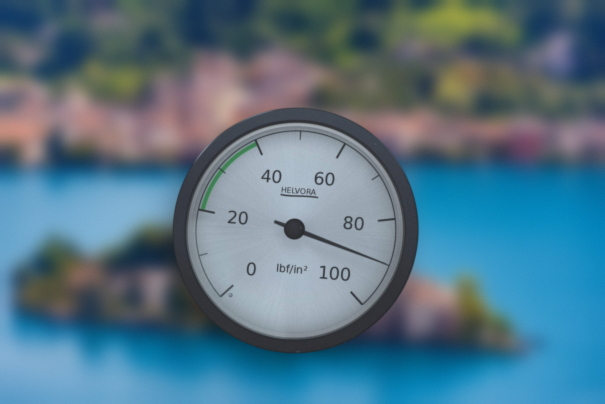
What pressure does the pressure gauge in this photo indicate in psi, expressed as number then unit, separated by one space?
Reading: 90 psi
